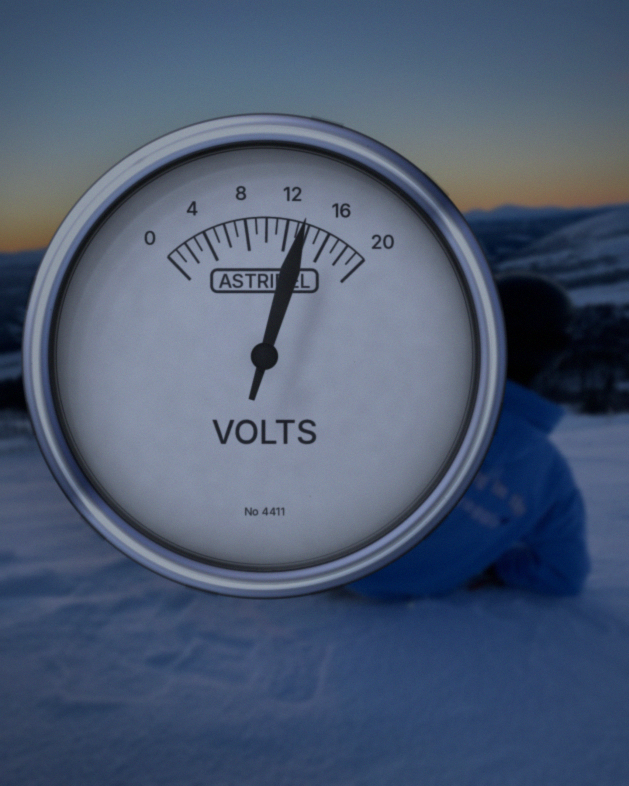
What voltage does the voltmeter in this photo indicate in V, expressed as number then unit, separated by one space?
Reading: 13.5 V
